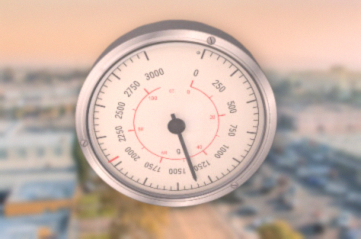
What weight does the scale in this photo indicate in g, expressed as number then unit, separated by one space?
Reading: 1350 g
